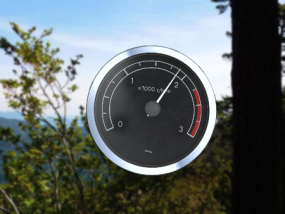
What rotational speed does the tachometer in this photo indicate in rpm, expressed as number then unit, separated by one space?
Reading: 1875 rpm
